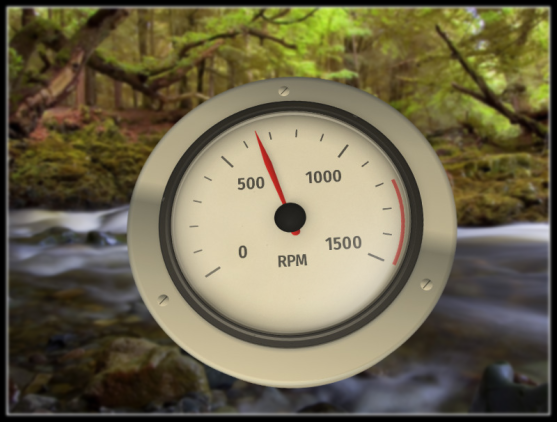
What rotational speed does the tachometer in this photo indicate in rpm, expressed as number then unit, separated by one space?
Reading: 650 rpm
